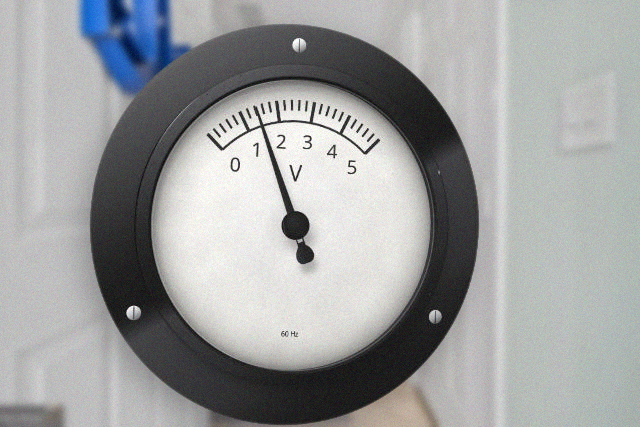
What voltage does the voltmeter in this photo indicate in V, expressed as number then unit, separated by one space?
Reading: 1.4 V
